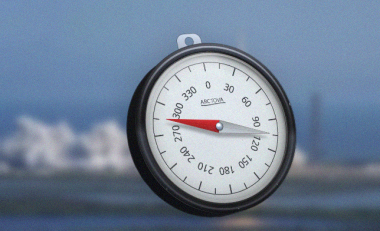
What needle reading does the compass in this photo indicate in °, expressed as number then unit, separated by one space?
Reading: 285 °
